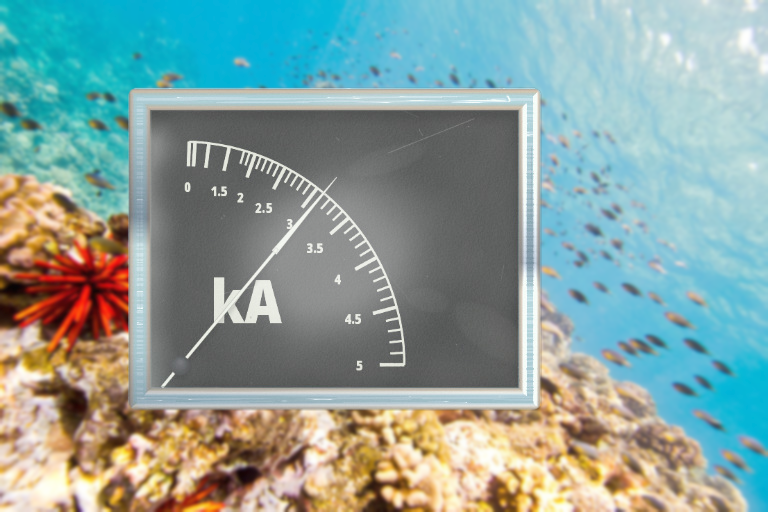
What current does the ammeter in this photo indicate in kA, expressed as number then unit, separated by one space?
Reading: 3.1 kA
